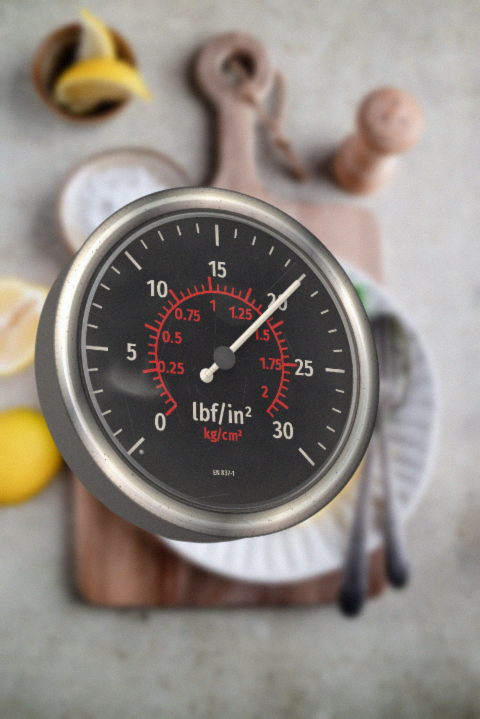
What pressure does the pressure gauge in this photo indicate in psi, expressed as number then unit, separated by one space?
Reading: 20 psi
